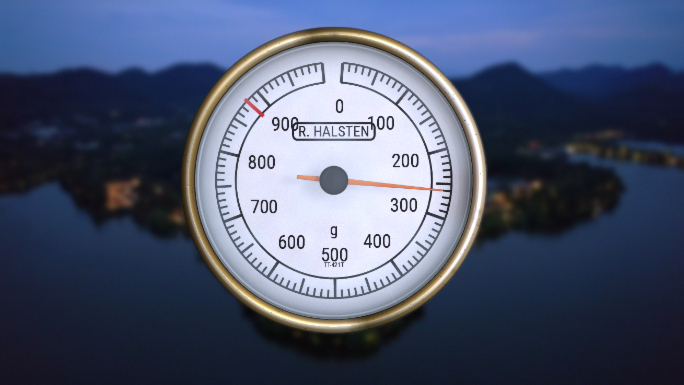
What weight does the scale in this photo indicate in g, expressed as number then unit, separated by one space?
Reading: 260 g
